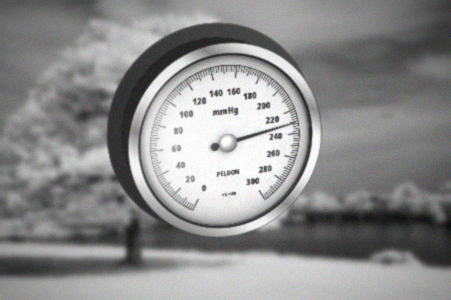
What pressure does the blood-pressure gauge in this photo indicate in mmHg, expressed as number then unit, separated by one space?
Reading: 230 mmHg
